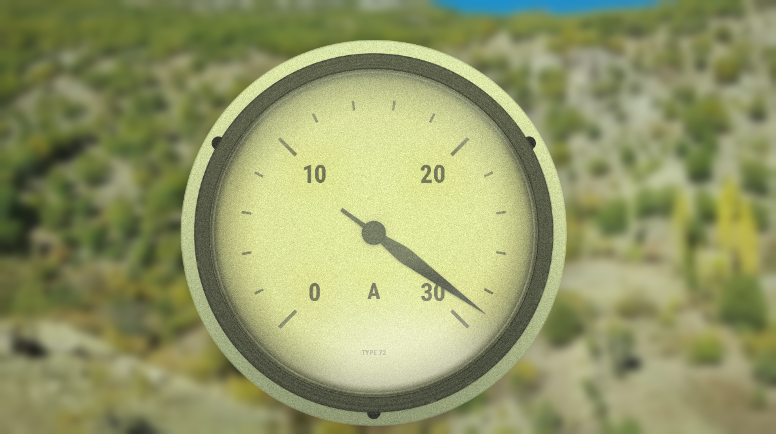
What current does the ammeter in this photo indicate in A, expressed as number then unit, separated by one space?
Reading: 29 A
